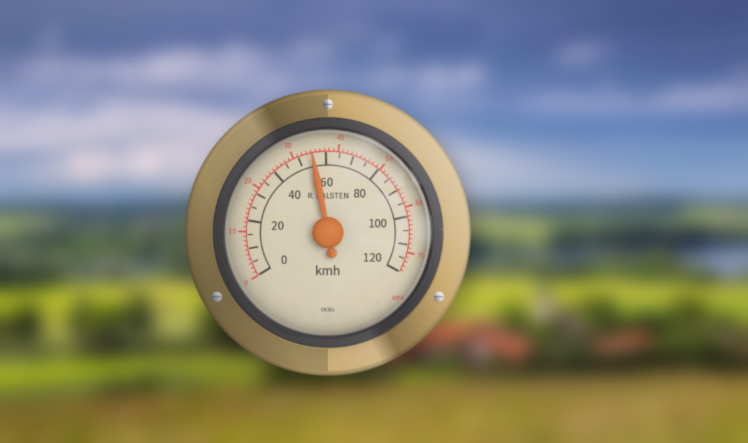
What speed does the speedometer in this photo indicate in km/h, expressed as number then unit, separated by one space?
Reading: 55 km/h
